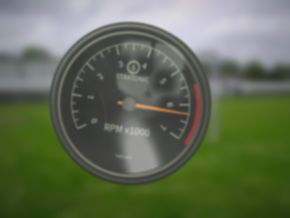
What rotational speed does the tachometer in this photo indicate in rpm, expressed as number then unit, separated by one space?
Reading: 6250 rpm
